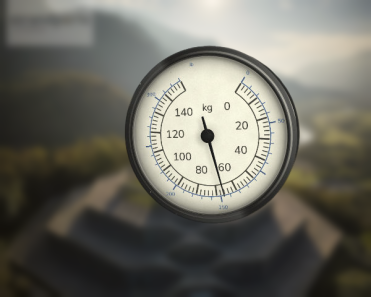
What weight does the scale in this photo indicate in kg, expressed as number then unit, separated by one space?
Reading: 66 kg
